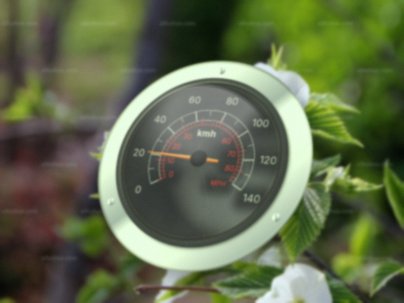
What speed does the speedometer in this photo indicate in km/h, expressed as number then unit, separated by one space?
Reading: 20 km/h
